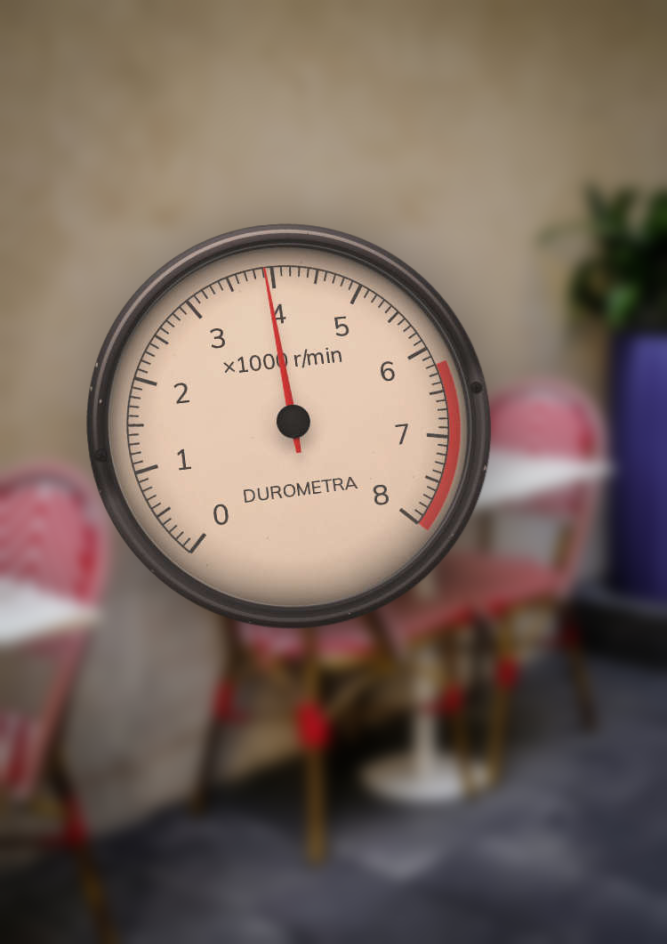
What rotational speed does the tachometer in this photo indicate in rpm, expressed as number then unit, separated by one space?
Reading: 3900 rpm
